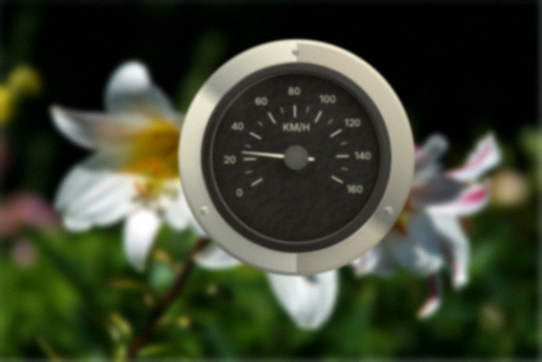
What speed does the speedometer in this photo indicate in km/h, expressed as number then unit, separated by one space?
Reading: 25 km/h
